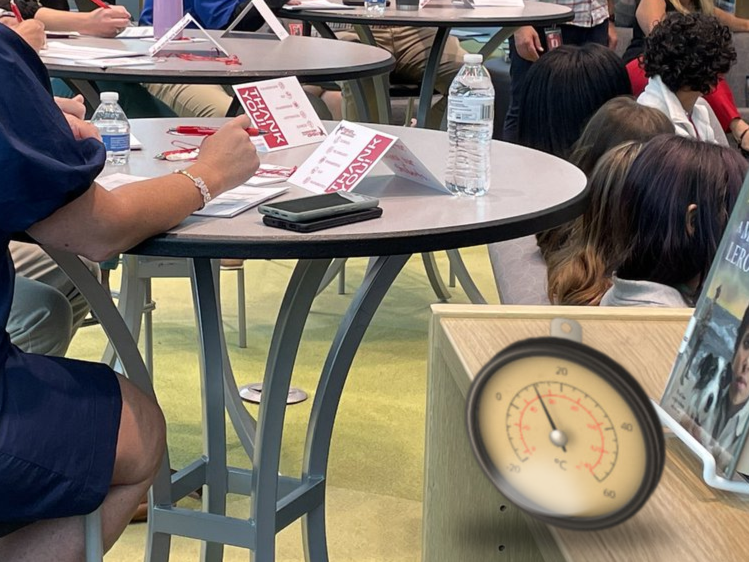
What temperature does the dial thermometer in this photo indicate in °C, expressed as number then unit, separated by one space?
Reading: 12 °C
